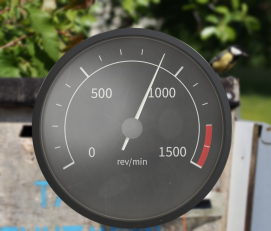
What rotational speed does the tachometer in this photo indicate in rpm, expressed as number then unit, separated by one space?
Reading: 900 rpm
